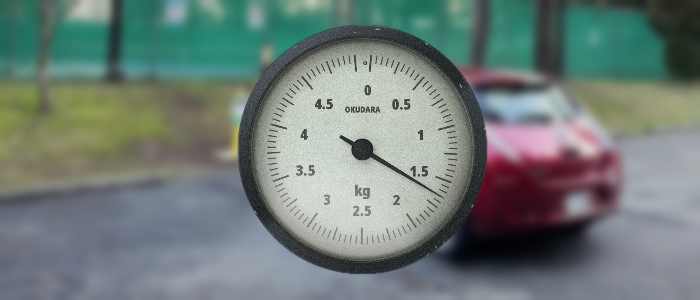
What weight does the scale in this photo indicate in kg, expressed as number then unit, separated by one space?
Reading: 1.65 kg
